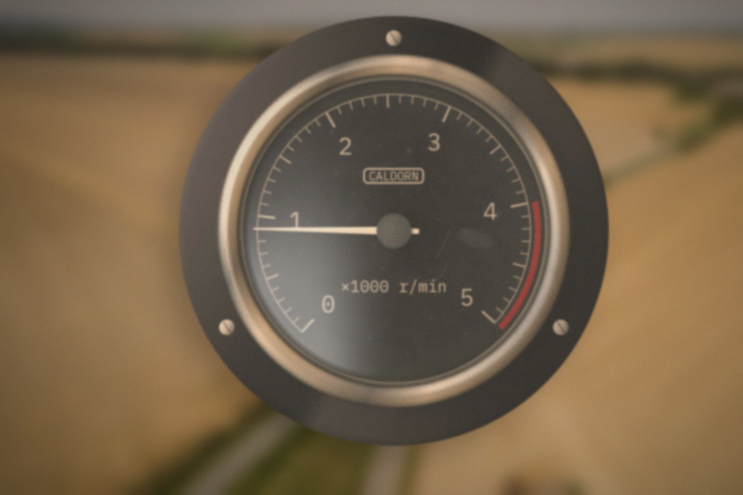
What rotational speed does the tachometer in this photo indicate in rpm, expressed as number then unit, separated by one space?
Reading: 900 rpm
